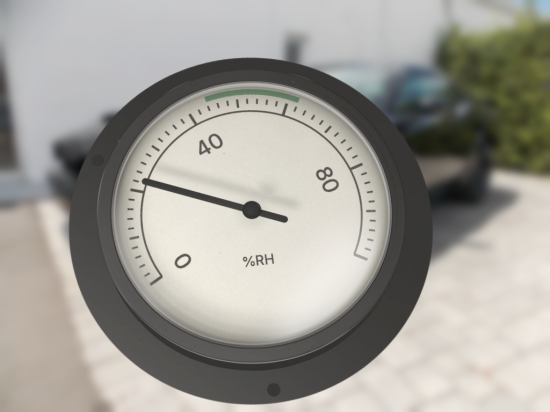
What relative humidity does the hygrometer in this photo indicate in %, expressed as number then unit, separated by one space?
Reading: 22 %
